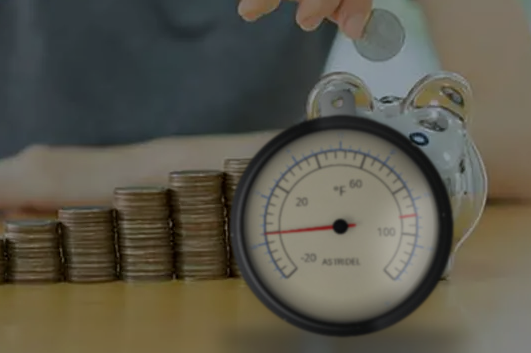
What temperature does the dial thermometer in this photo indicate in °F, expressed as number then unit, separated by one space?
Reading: 0 °F
